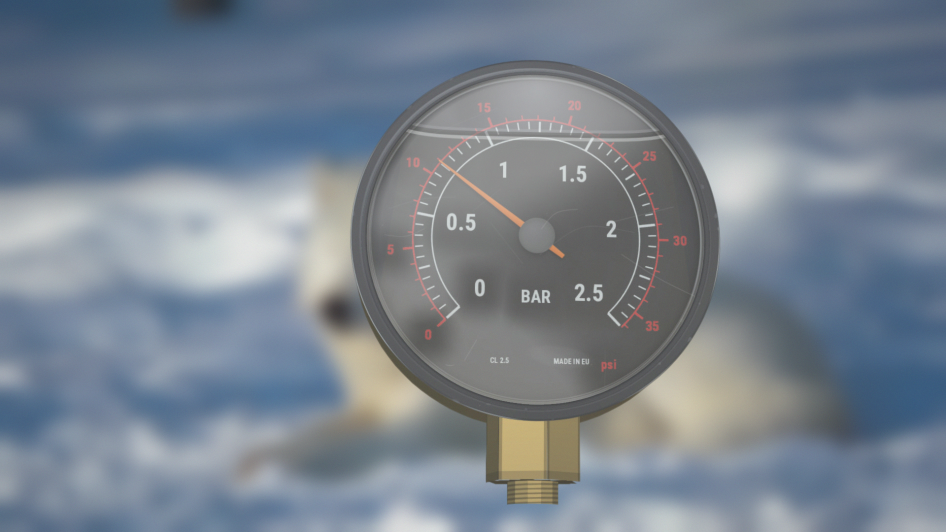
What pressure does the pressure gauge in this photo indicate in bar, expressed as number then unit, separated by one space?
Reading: 0.75 bar
